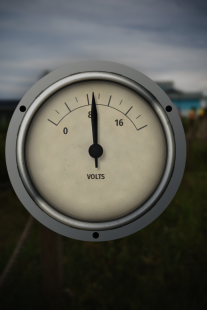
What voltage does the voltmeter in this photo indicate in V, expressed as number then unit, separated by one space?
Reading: 9 V
